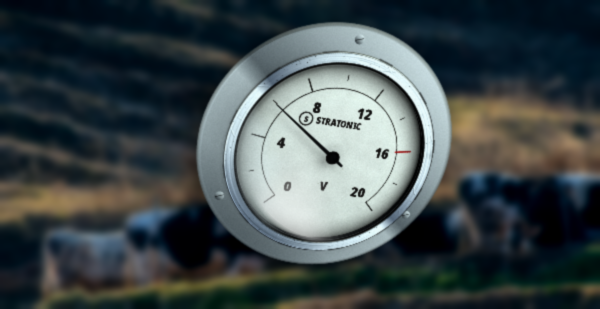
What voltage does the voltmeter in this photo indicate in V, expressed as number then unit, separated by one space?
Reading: 6 V
